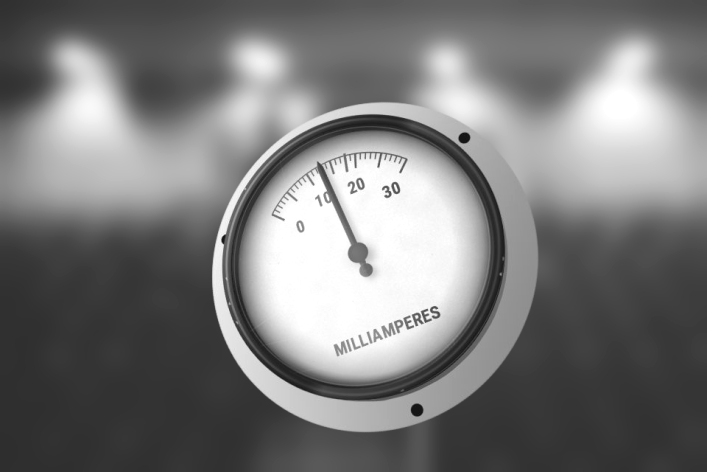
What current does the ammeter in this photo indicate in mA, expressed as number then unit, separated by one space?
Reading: 13 mA
